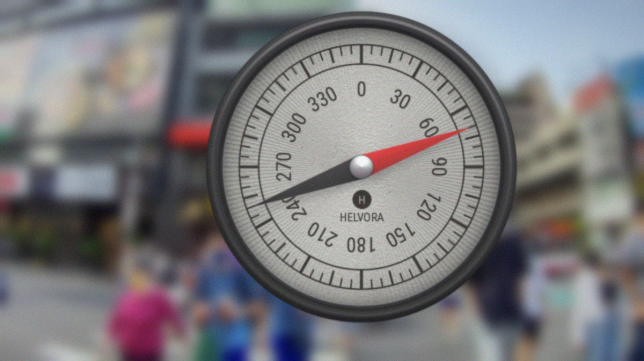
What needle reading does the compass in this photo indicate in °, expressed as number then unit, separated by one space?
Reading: 70 °
